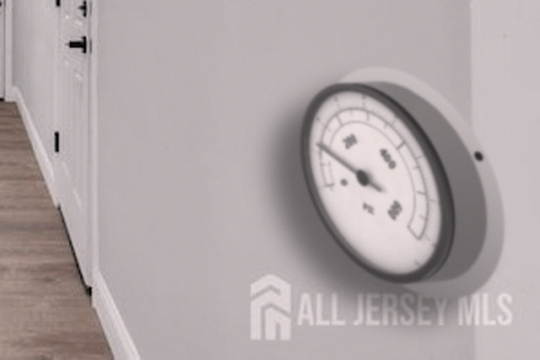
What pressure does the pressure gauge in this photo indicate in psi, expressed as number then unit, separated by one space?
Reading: 100 psi
